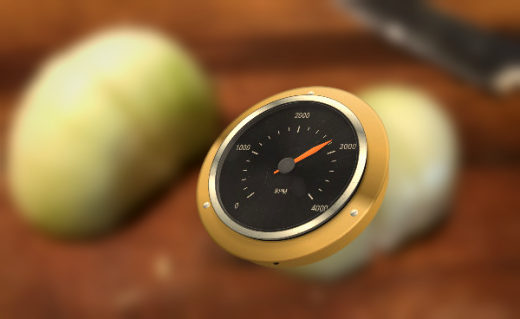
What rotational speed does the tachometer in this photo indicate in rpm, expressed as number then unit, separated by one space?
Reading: 2800 rpm
